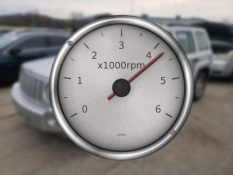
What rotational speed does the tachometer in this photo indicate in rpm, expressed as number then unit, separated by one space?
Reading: 4250 rpm
